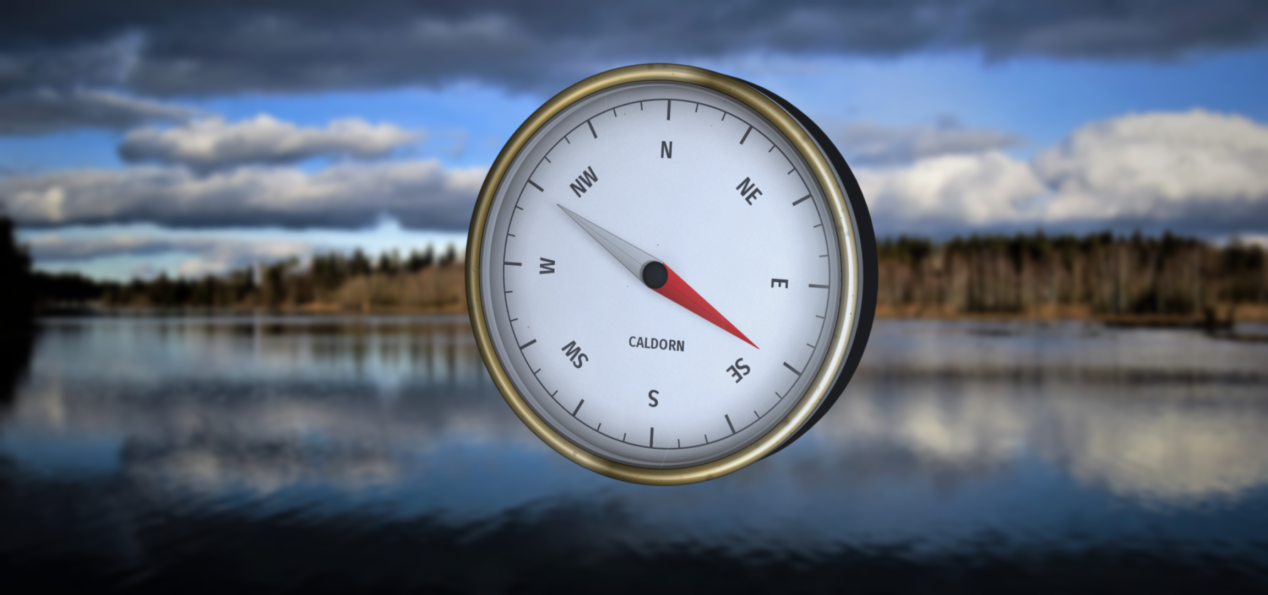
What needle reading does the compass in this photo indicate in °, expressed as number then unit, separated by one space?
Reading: 120 °
